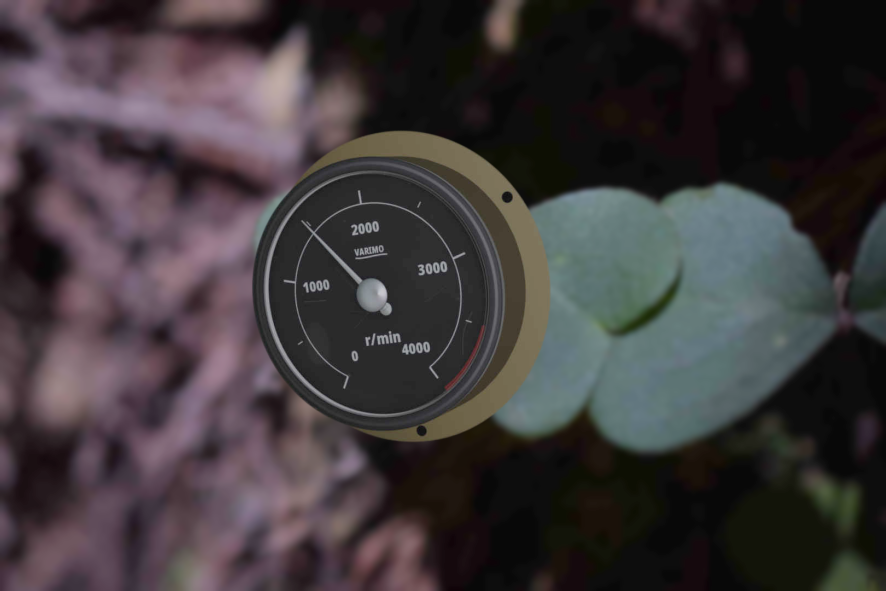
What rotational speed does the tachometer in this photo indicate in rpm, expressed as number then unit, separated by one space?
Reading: 1500 rpm
